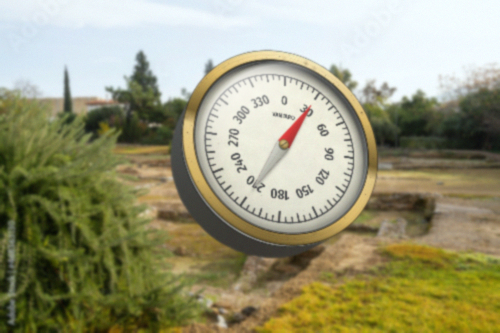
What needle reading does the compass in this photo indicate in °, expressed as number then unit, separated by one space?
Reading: 30 °
